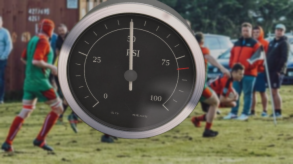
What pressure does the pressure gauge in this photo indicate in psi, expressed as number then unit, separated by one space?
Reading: 50 psi
